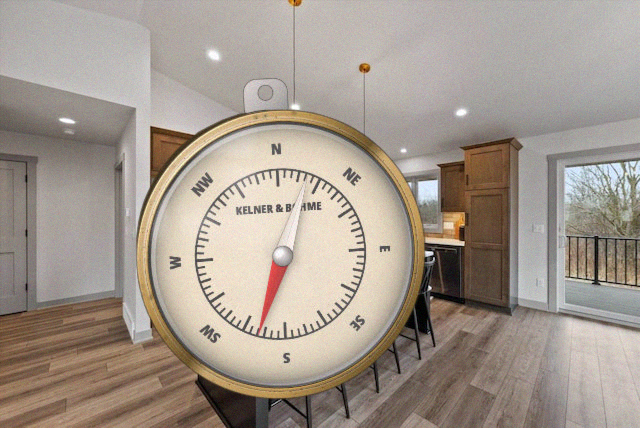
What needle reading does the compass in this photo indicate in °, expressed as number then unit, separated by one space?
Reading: 200 °
